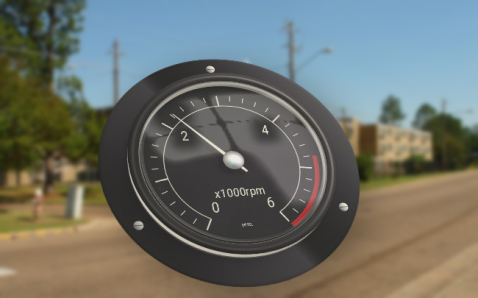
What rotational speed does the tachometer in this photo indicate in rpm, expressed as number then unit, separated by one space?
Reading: 2200 rpm
